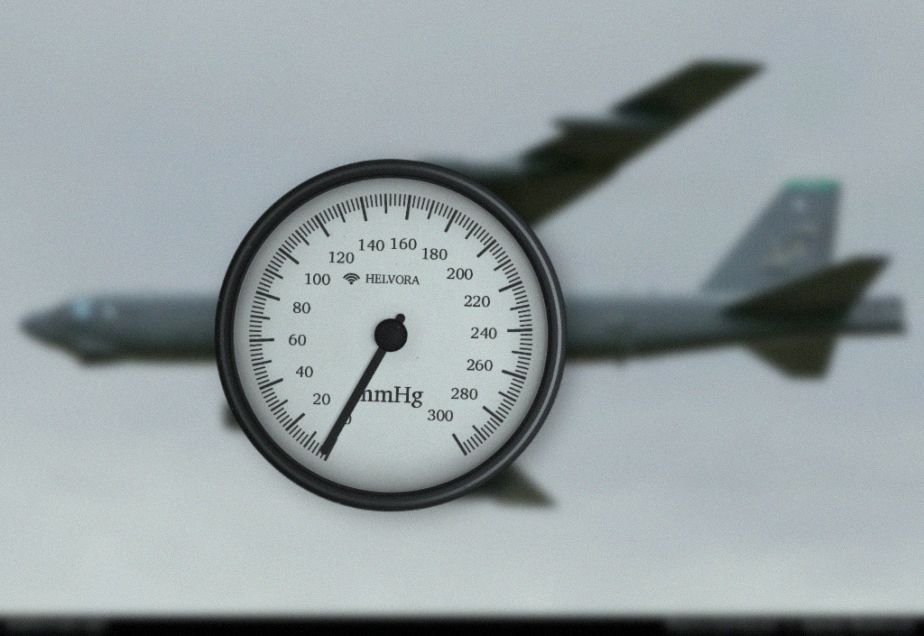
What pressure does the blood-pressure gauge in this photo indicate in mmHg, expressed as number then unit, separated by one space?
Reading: 2 mmHg
